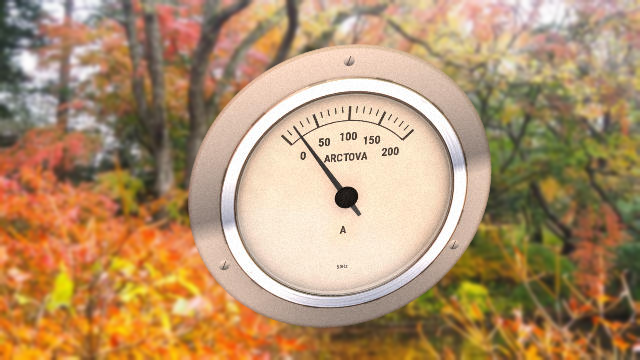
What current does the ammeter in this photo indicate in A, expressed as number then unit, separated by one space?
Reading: 20 A
